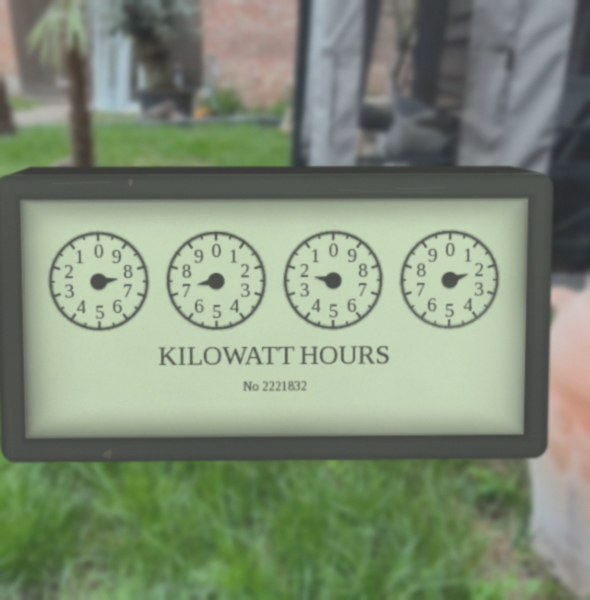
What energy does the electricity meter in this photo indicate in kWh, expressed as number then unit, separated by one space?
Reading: 7722 kWh
